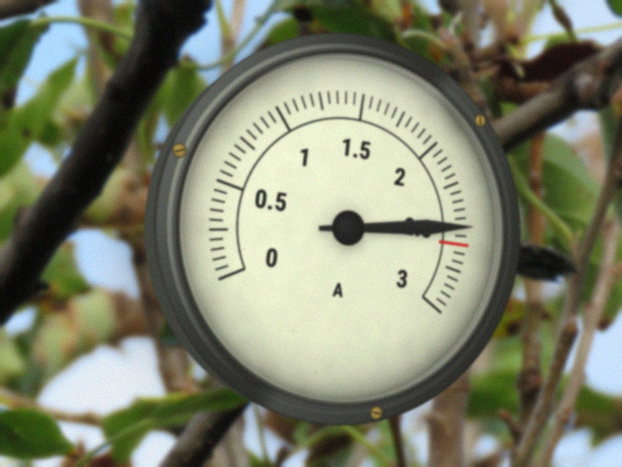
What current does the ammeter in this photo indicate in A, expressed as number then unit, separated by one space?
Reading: 2.5 A
